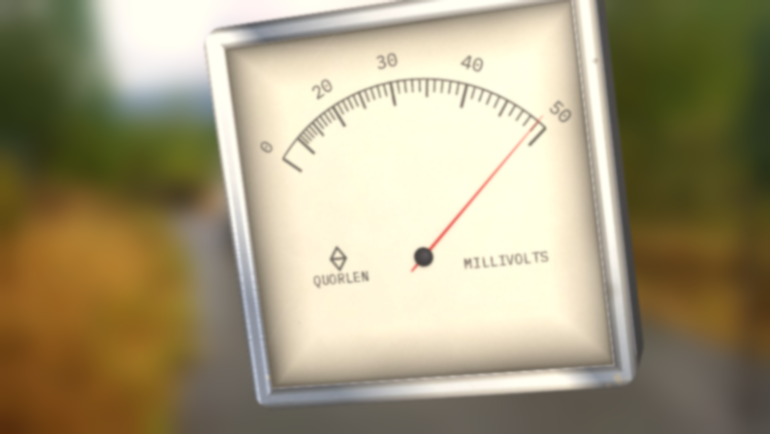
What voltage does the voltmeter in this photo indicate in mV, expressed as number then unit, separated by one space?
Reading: 49 mV
